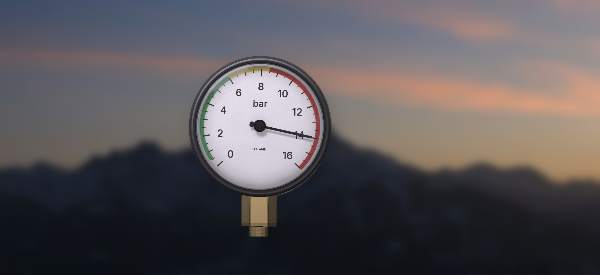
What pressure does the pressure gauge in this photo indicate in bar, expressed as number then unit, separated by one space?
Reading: 14 bar
